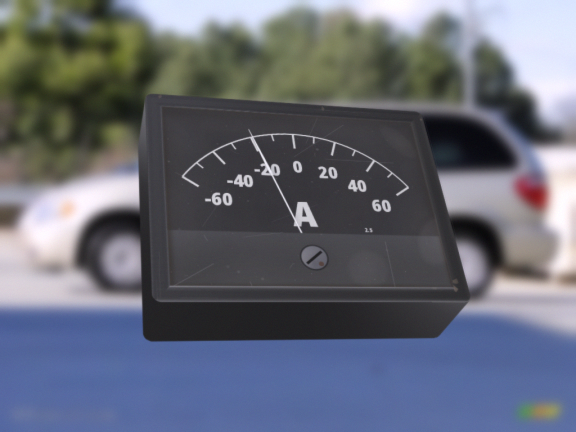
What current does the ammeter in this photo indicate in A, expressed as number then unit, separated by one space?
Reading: -20 A
